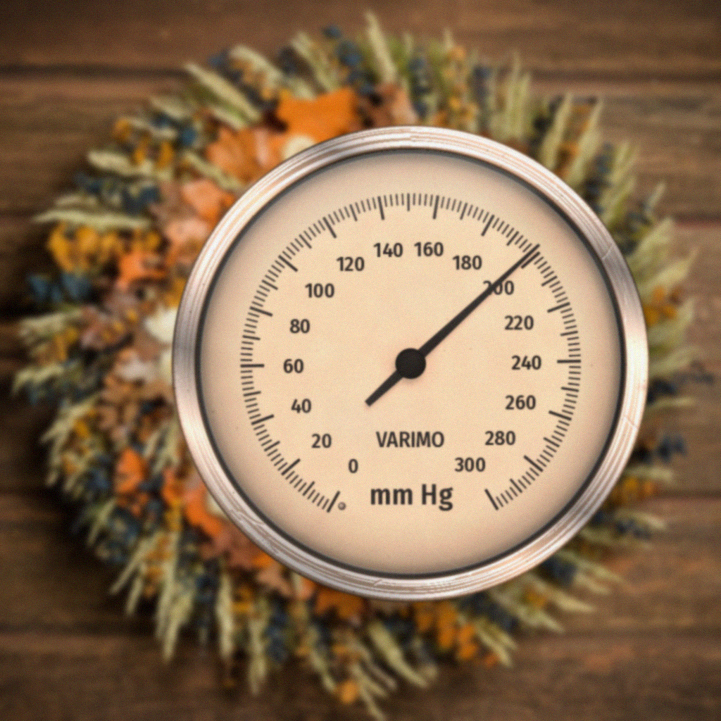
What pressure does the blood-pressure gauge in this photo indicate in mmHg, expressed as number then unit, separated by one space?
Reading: 198 mmHg
